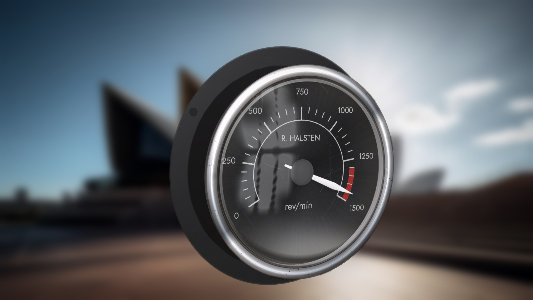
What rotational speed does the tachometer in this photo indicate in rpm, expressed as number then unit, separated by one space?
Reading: 1450 rpm
